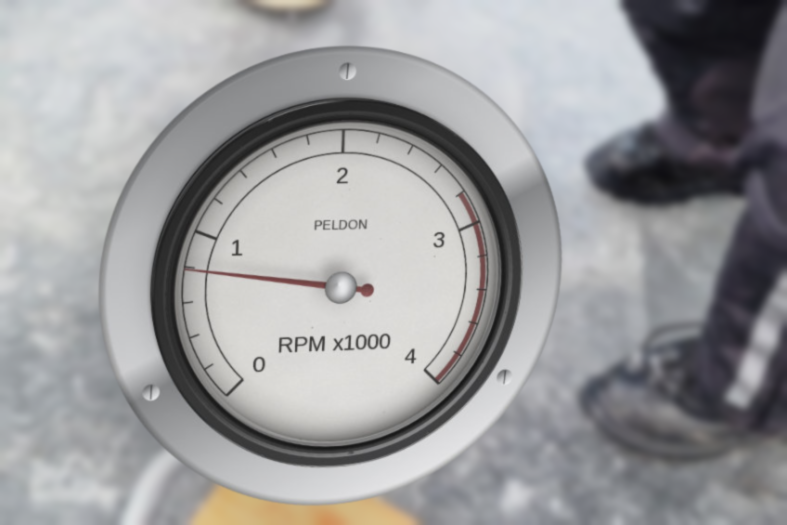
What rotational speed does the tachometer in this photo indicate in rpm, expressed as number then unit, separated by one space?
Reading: 800 rpm
